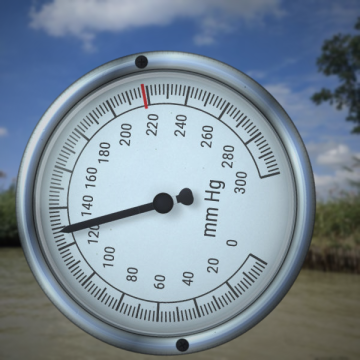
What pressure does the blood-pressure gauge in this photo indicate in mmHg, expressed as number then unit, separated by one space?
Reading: 128 mmHg
